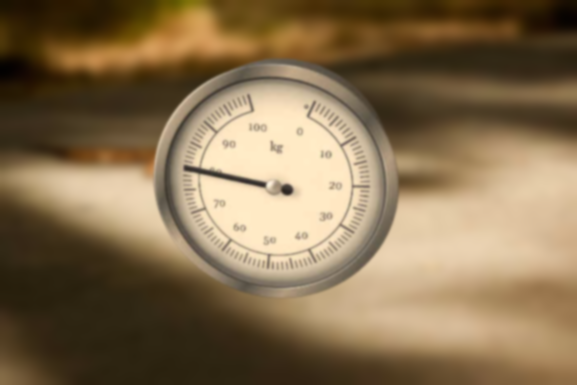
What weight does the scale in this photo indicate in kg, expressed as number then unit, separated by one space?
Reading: 80 kg
